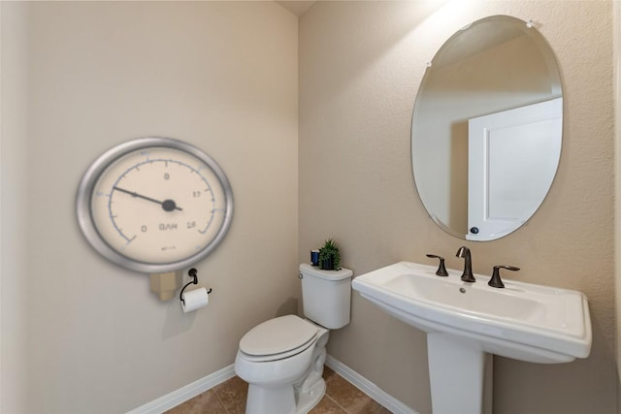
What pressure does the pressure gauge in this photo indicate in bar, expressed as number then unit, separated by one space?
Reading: 4 bar
